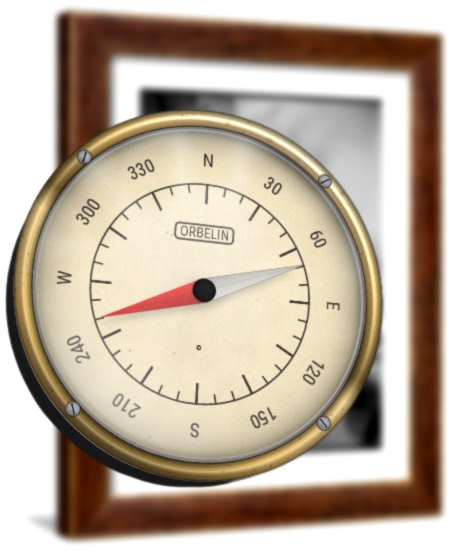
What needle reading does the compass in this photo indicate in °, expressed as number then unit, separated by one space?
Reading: 250 °
